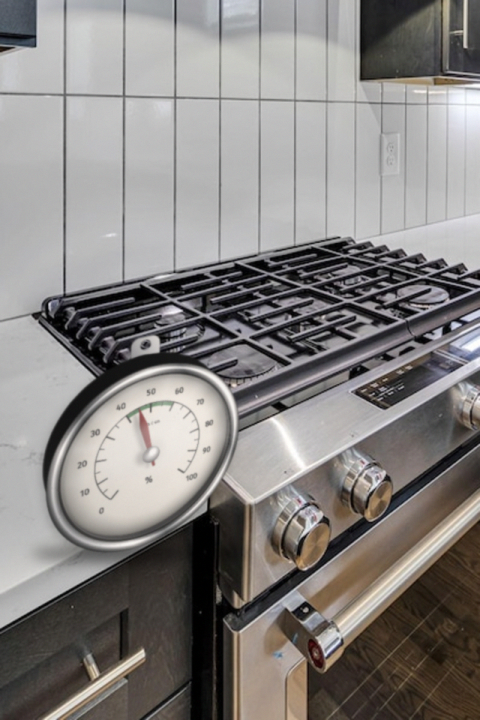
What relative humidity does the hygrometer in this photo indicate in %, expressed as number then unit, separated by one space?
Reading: 45 %
